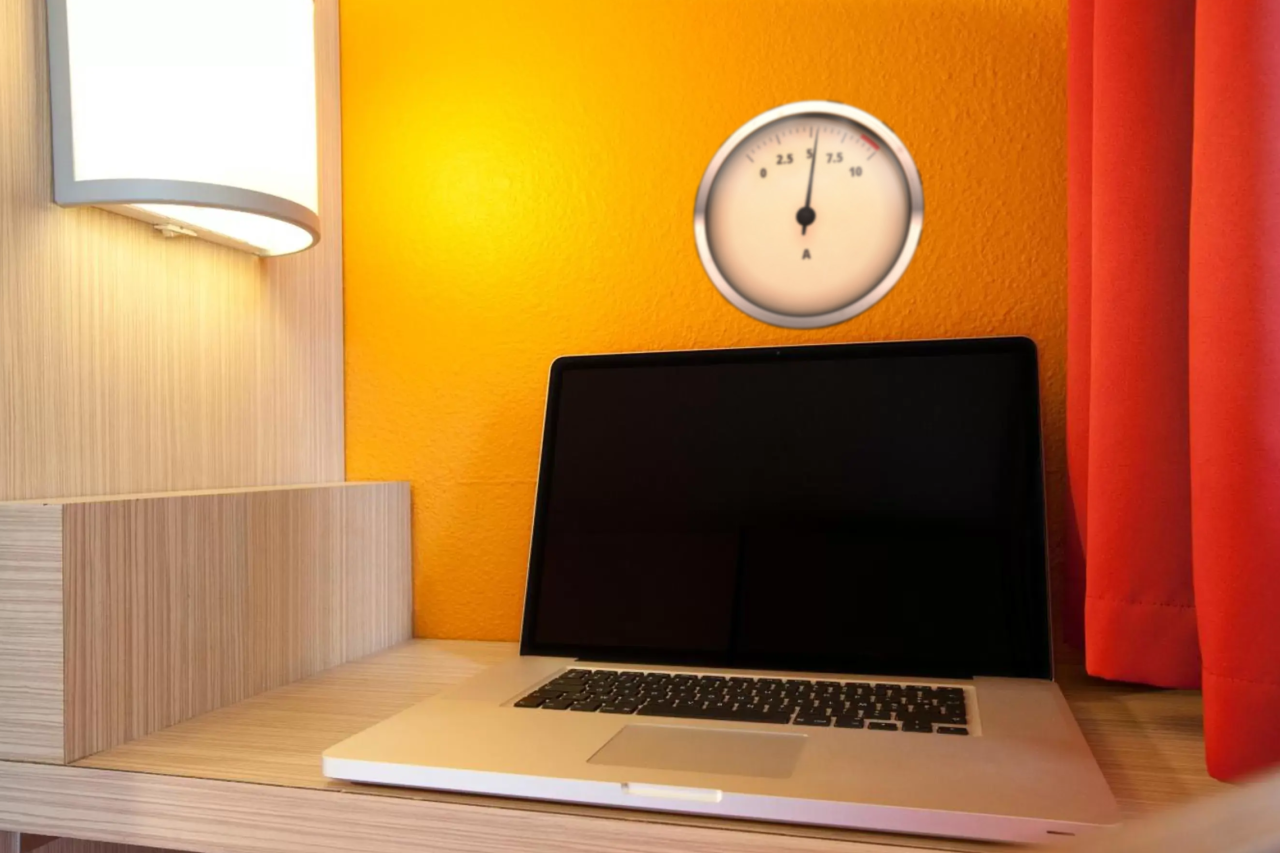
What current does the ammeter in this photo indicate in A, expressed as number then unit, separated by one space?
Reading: 5.5 A
